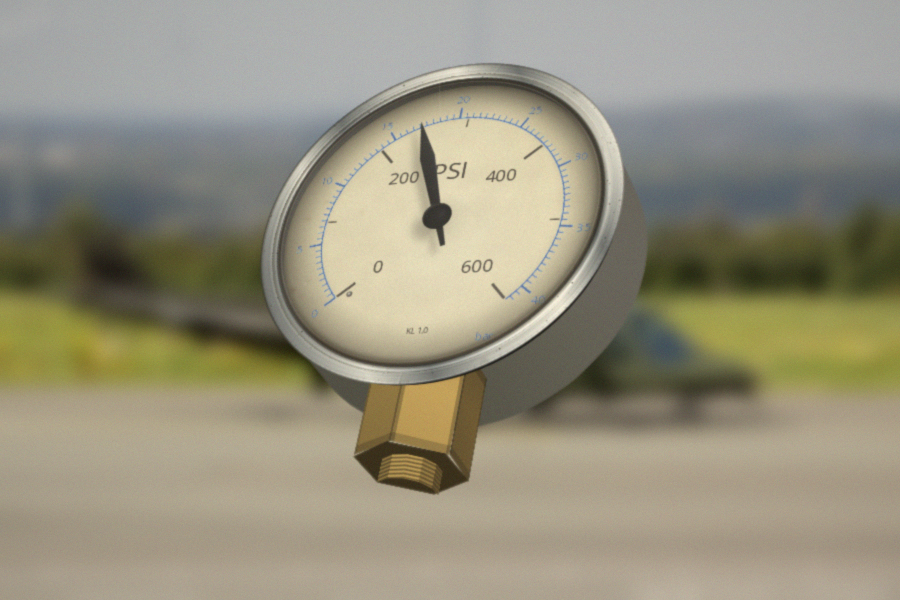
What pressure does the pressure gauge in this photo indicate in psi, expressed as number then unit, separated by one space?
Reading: 250 psi
